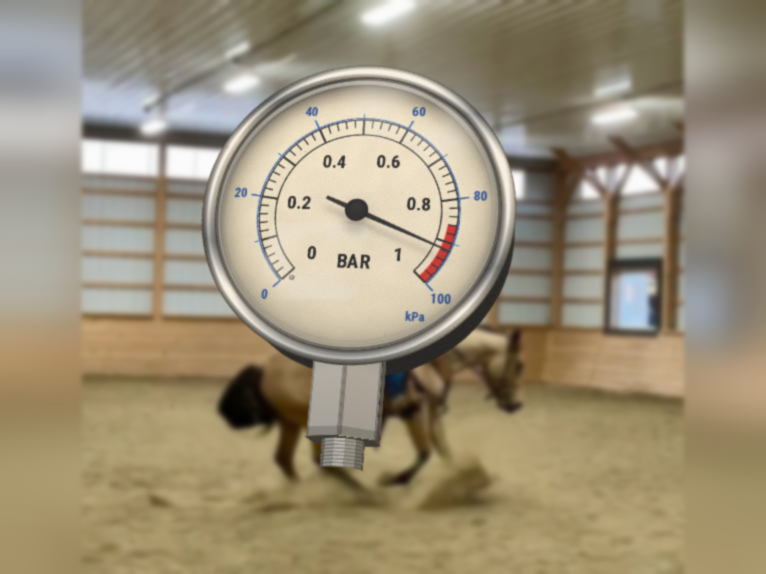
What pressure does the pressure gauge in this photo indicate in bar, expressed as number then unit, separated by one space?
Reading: 0.92 bar
